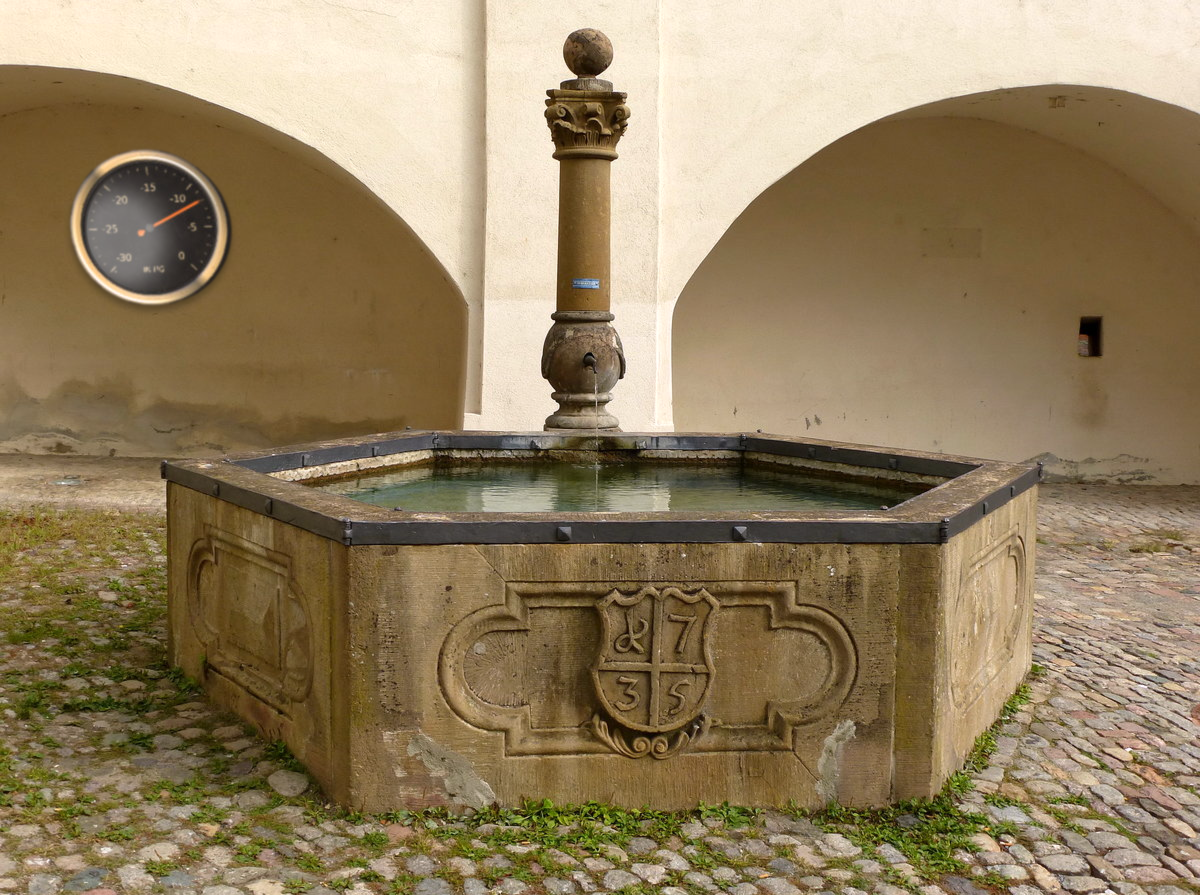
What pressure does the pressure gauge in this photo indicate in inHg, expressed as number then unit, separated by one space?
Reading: -8 inHg
